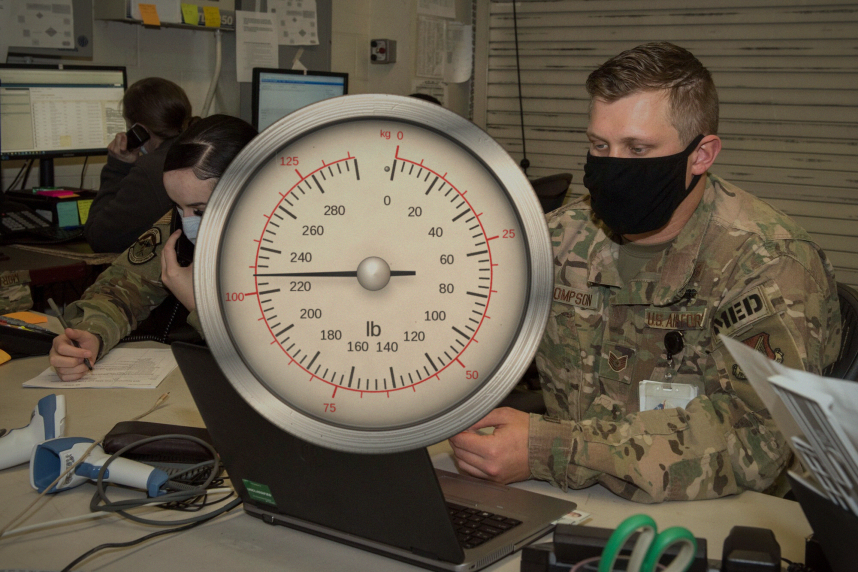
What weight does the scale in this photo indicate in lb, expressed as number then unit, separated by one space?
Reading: 228 lb
